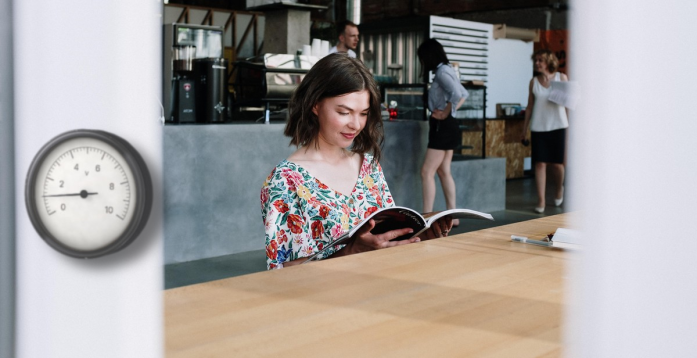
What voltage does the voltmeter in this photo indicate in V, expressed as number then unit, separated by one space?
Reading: 1 V
